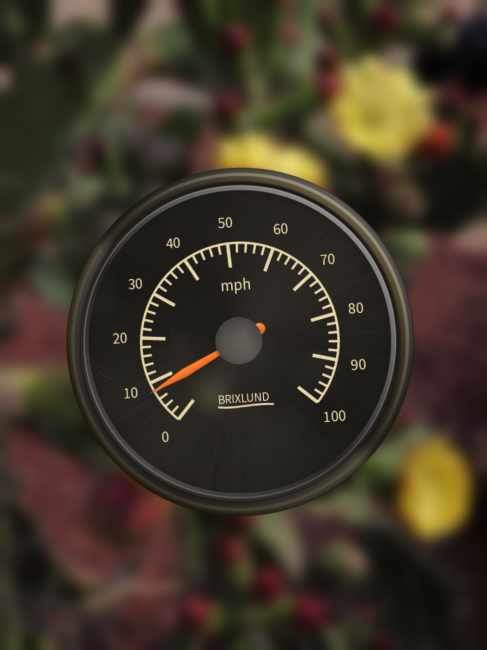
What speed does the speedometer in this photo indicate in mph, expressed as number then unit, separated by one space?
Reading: 8 mph
